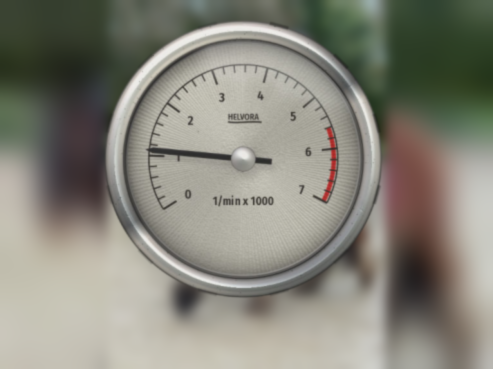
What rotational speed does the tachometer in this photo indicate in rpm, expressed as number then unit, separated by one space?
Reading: 1100 rpm
